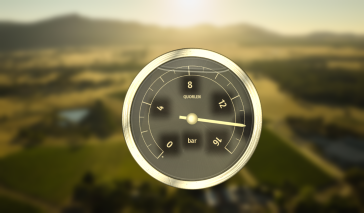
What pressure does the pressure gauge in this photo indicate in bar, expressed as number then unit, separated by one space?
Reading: 14 bar
